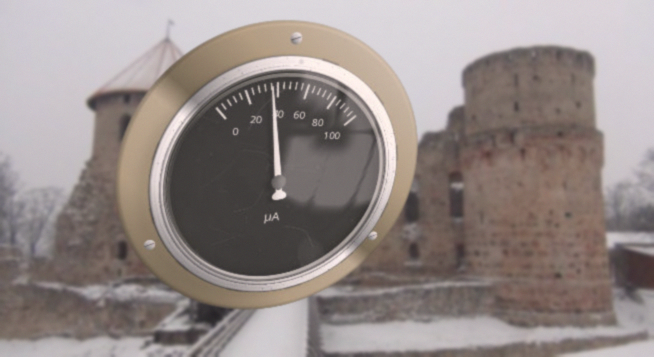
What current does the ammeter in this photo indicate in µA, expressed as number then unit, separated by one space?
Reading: 36 µA
